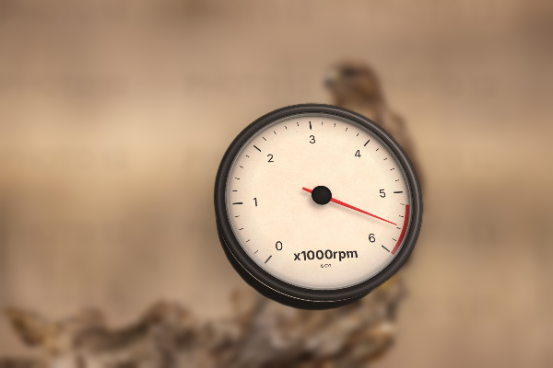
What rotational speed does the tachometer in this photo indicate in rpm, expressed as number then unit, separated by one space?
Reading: 5600 rpm
